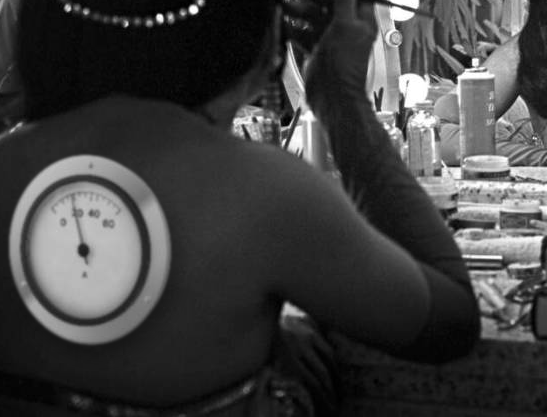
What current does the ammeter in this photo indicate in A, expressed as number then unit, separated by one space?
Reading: 20 A
